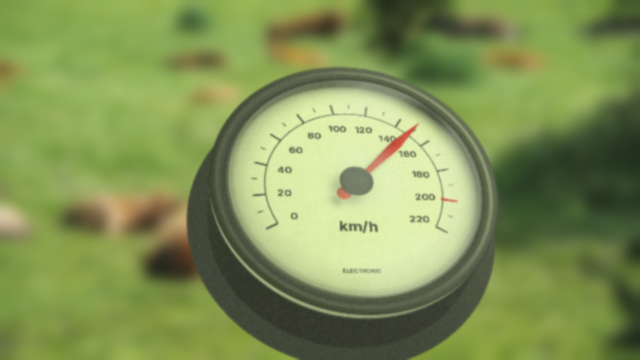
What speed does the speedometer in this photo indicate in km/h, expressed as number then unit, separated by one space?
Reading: 150 km/h
